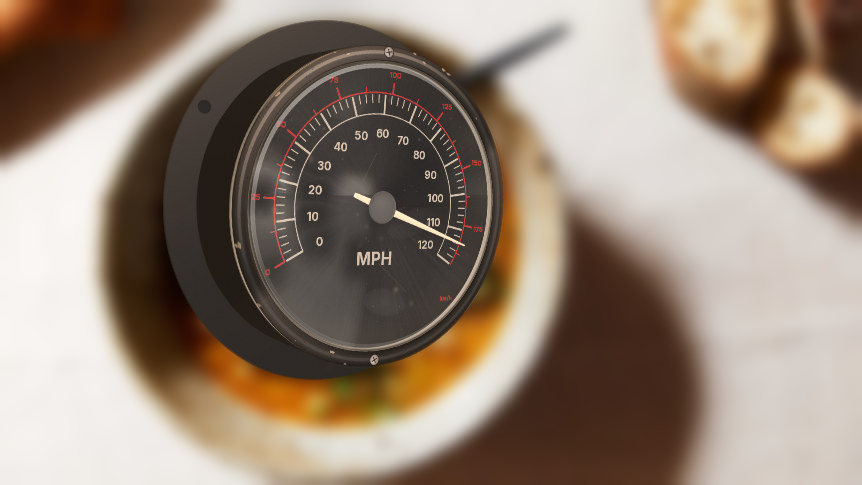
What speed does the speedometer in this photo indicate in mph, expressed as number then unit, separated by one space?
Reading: 114 mph
